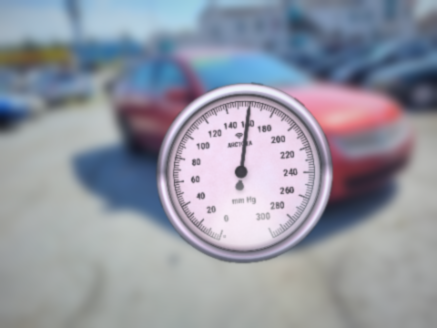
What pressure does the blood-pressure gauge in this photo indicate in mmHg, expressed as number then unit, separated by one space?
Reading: 160 mmHg
